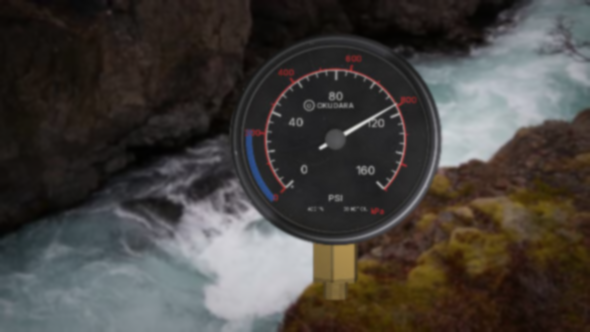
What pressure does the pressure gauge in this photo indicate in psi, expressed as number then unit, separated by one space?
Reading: 115 psi
